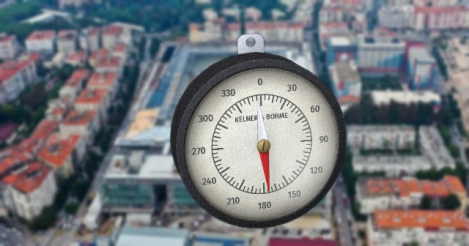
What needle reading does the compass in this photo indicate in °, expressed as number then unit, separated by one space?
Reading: 175 °
